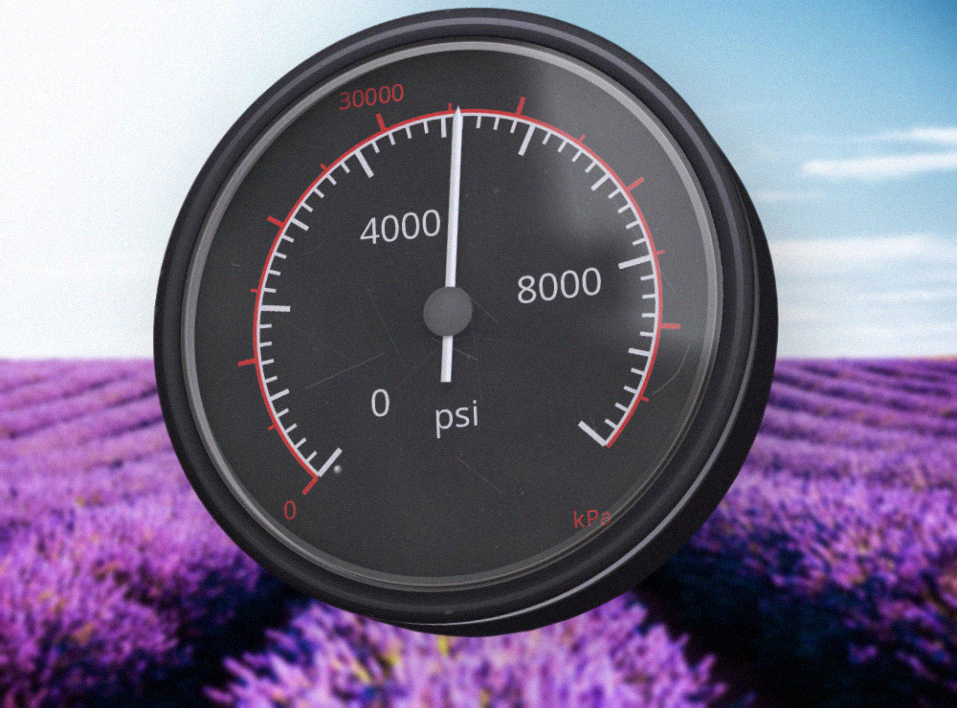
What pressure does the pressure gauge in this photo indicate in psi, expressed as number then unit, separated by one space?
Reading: 5200 psi
